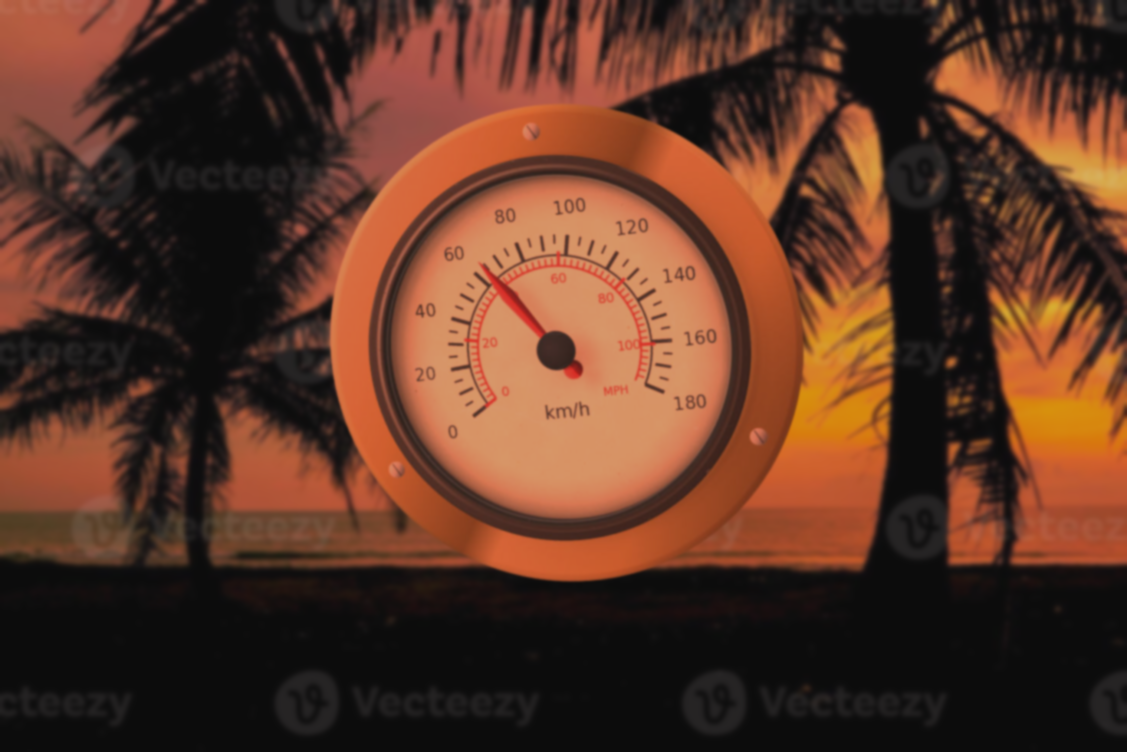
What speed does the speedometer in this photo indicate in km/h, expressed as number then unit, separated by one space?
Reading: 65 km/h
